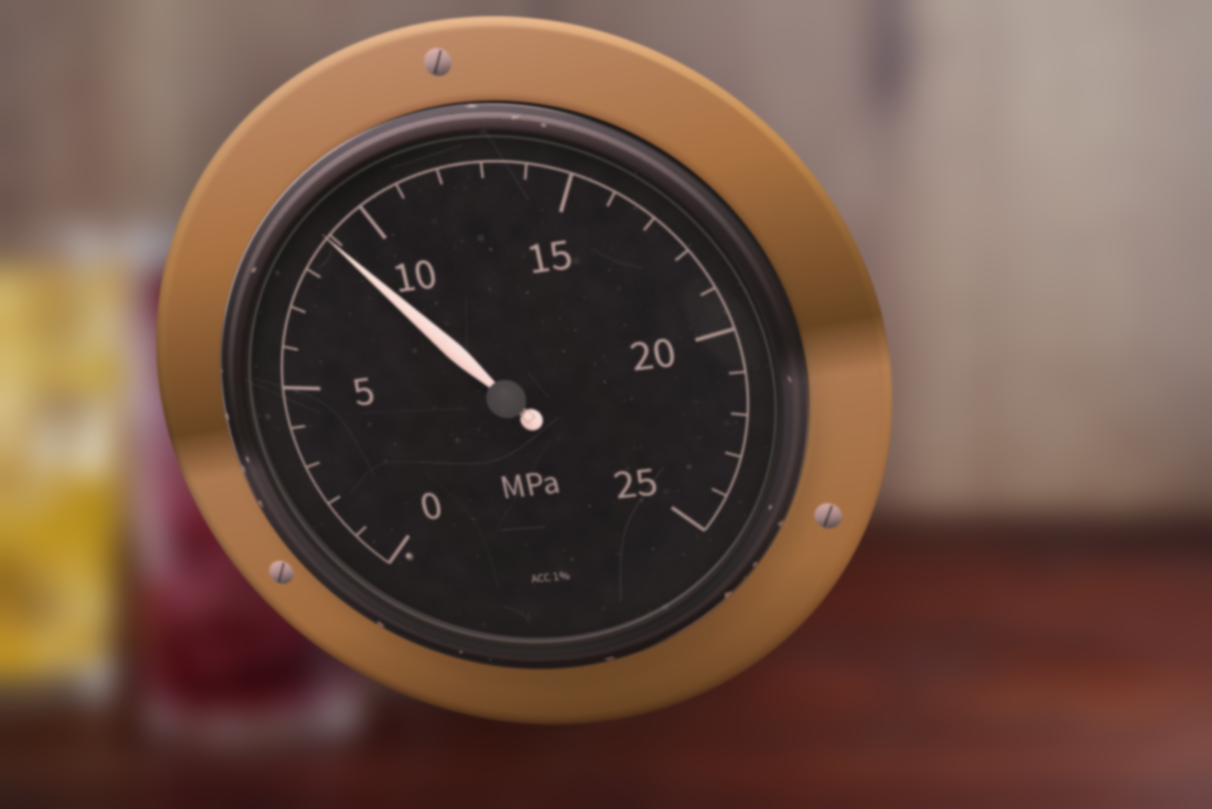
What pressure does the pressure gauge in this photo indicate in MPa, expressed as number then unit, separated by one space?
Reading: 9 MPa
